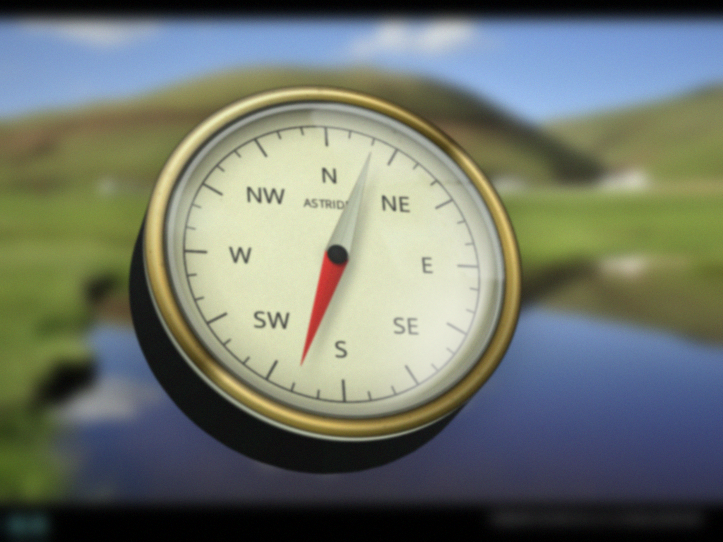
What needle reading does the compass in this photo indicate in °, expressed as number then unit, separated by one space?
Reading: 200 °
